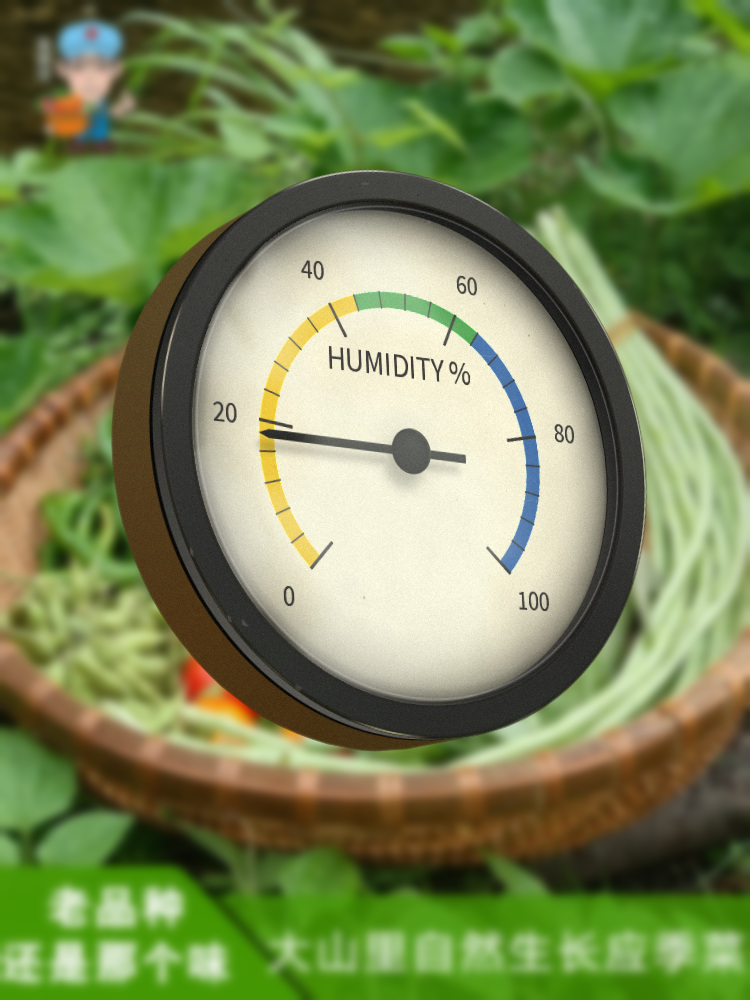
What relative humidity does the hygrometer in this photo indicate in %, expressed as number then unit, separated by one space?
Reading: 18 %
